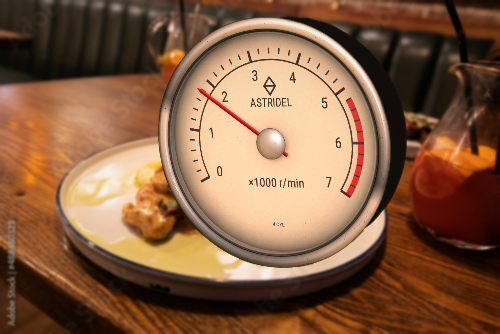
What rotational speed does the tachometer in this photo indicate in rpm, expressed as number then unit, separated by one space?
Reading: 1800 rpm
